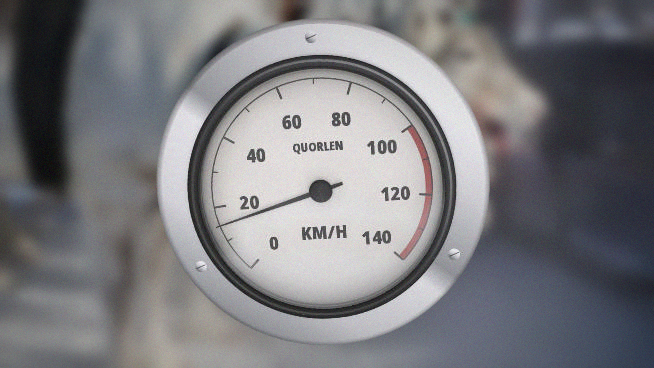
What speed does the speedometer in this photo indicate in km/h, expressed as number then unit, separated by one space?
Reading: 15 km/h
